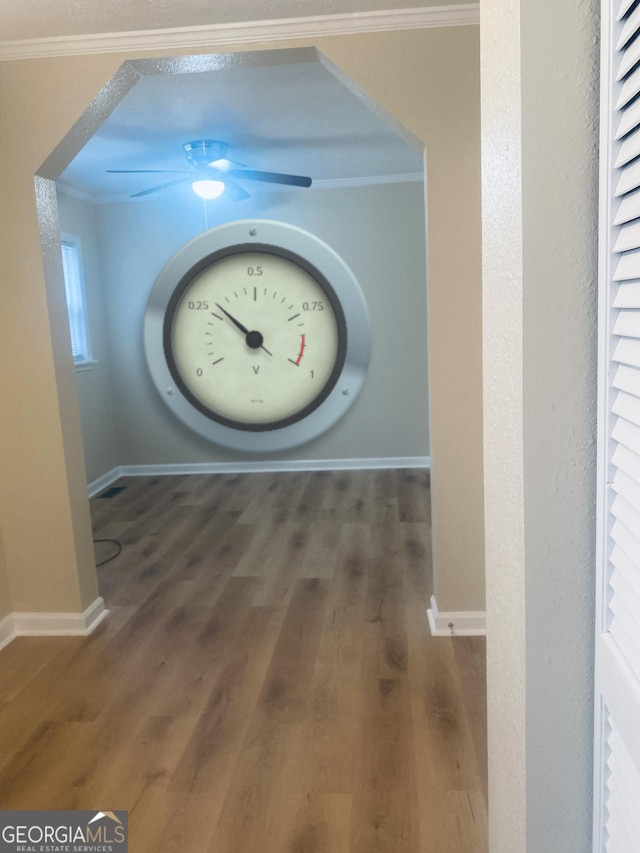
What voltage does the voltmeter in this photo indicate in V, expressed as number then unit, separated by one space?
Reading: 0.3 V
